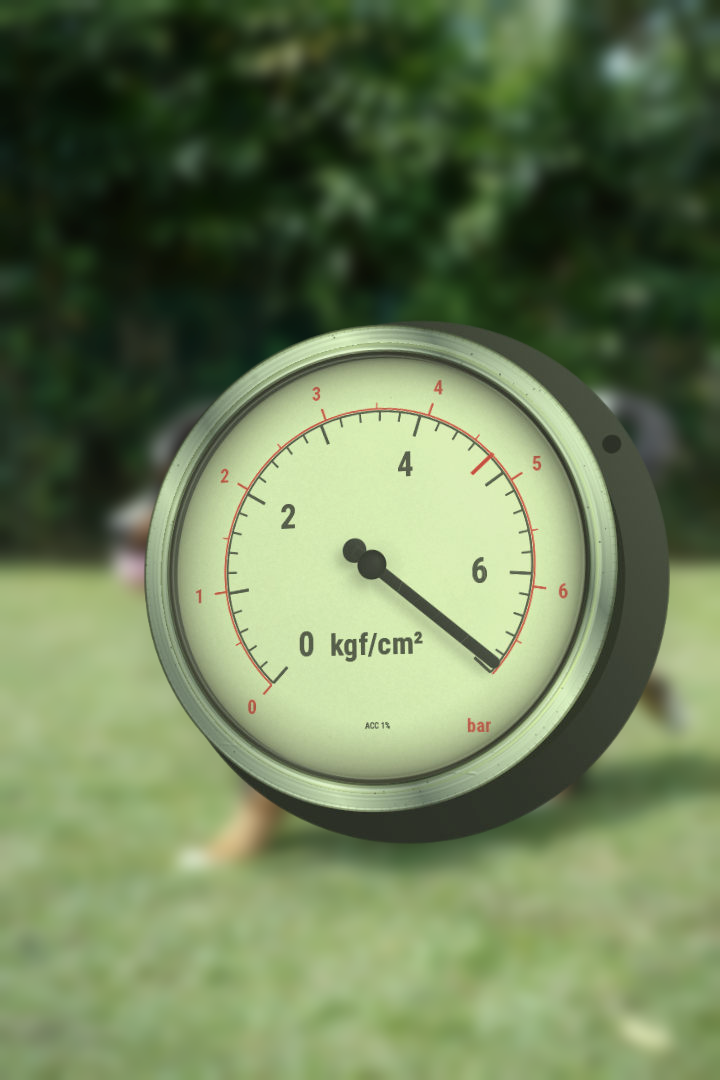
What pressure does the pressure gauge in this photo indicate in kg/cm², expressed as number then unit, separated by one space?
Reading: 6.9 kg/cm²
